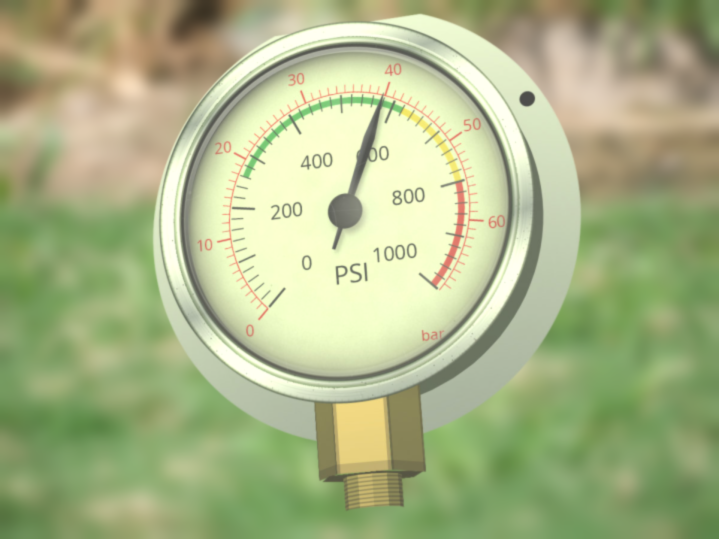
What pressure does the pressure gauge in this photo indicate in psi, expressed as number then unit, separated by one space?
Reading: 580 psi
